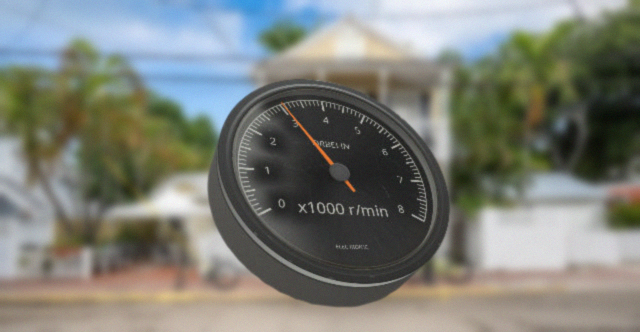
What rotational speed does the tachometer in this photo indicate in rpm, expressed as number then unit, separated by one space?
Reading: 3000 rpm
